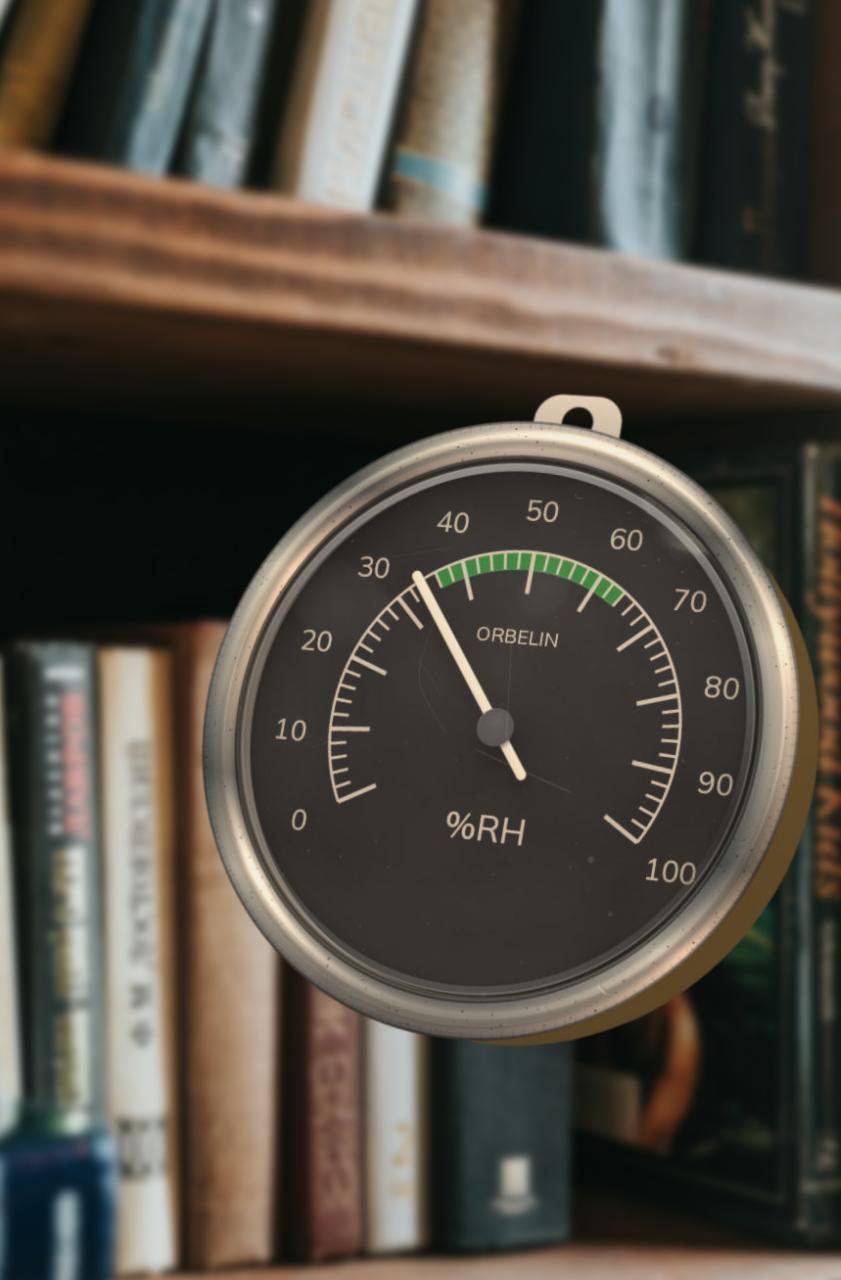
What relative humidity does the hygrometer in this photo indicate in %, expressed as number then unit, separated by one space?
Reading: 34 %
